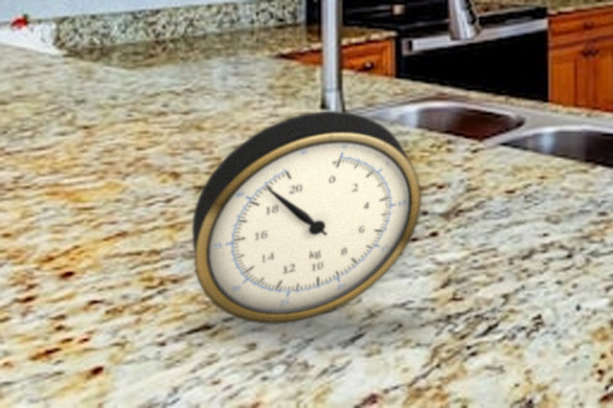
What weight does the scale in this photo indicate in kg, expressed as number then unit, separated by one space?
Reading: 19 kg
